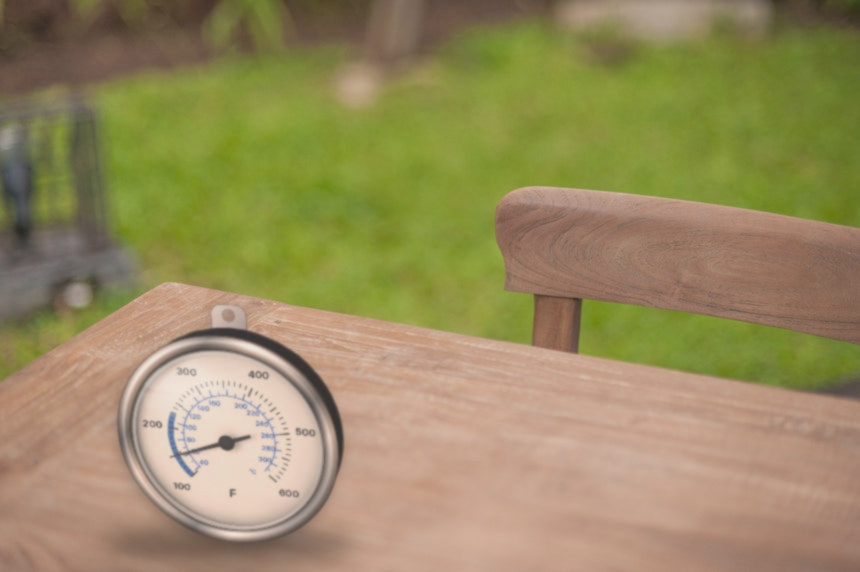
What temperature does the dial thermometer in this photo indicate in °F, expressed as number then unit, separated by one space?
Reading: 150 °F
